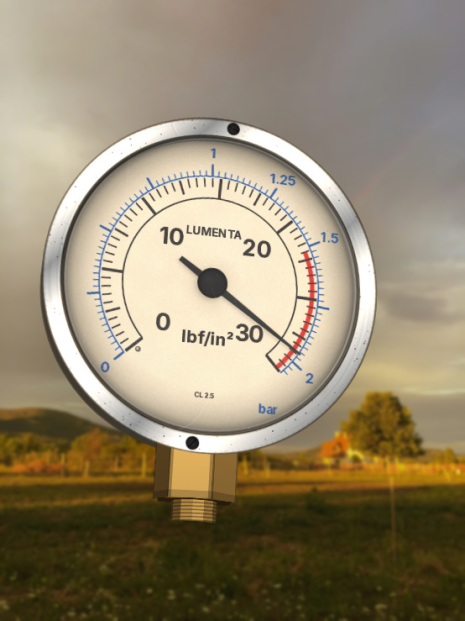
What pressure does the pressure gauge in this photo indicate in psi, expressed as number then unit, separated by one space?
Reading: 28.5 psi
